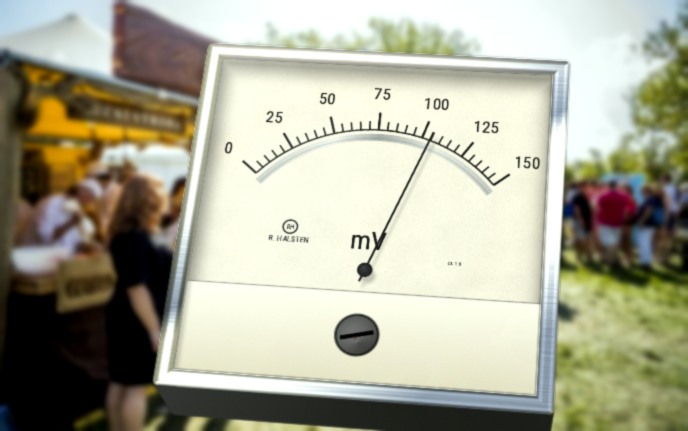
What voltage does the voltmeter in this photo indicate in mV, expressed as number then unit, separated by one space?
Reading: 105 mV
